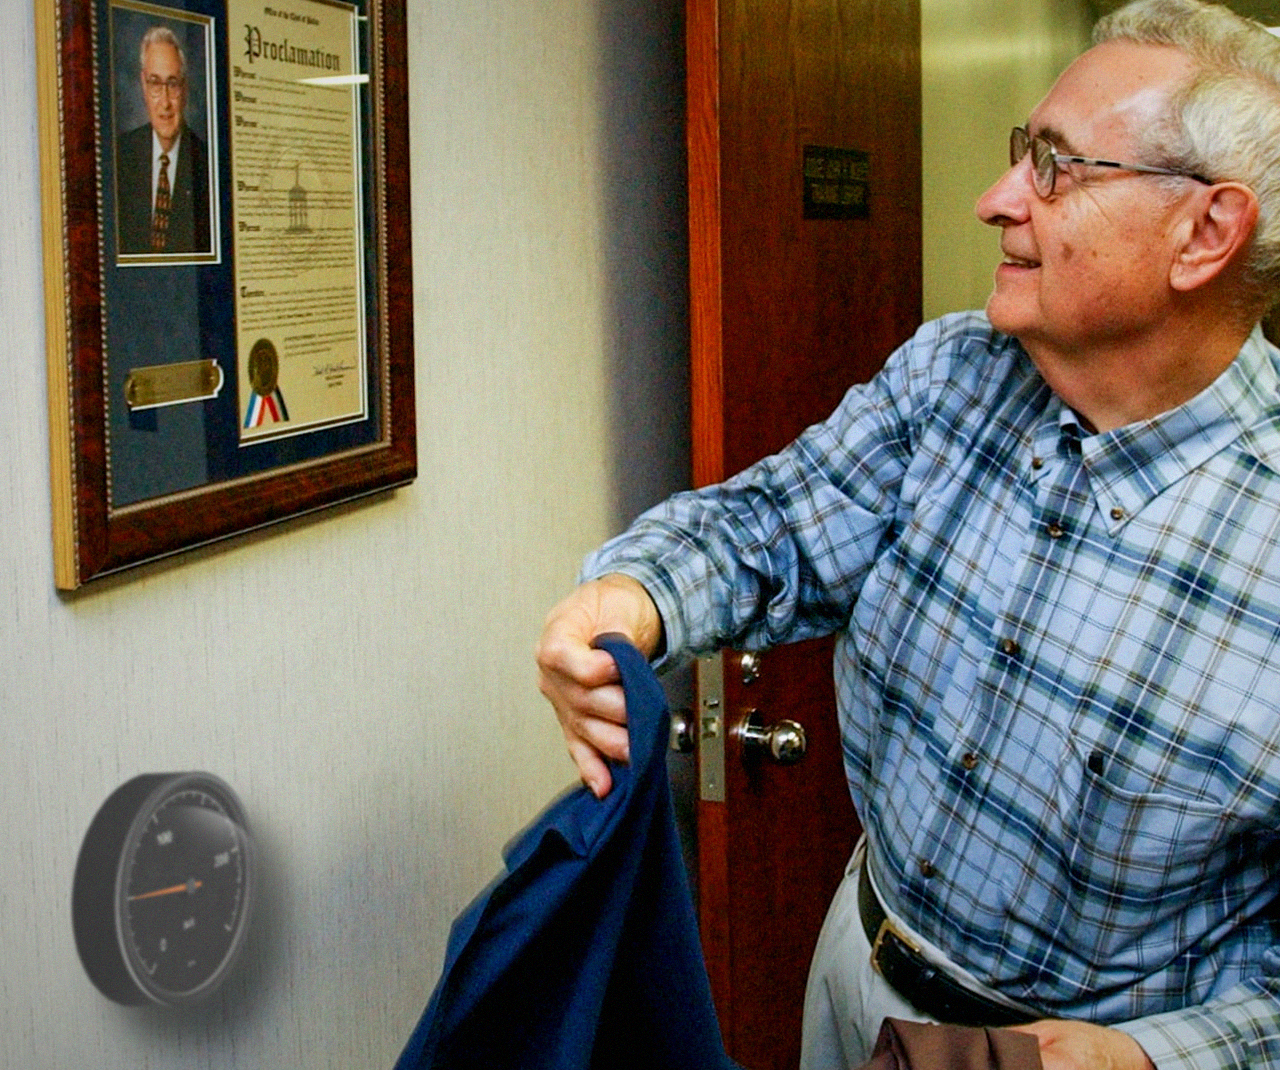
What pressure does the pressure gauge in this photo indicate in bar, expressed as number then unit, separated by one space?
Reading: 50 bar
